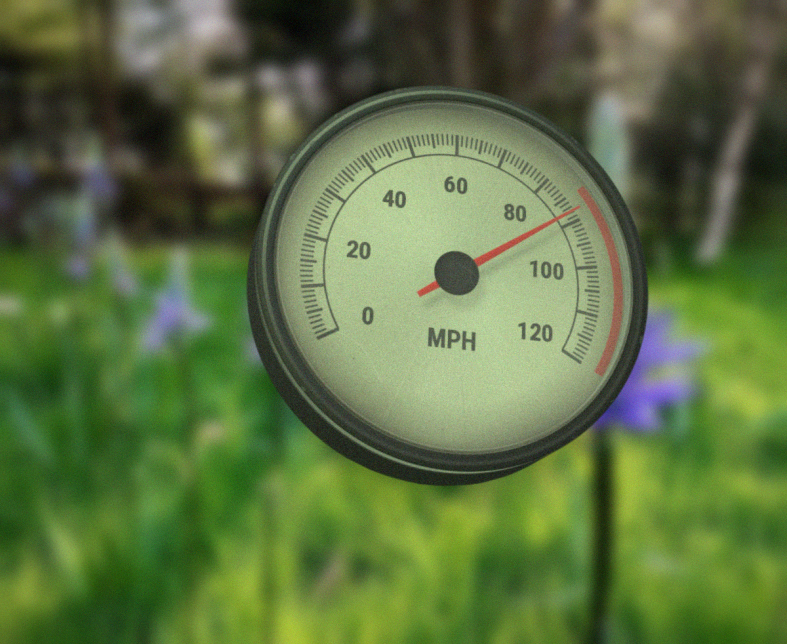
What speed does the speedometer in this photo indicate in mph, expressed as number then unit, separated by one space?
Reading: 88 mph
